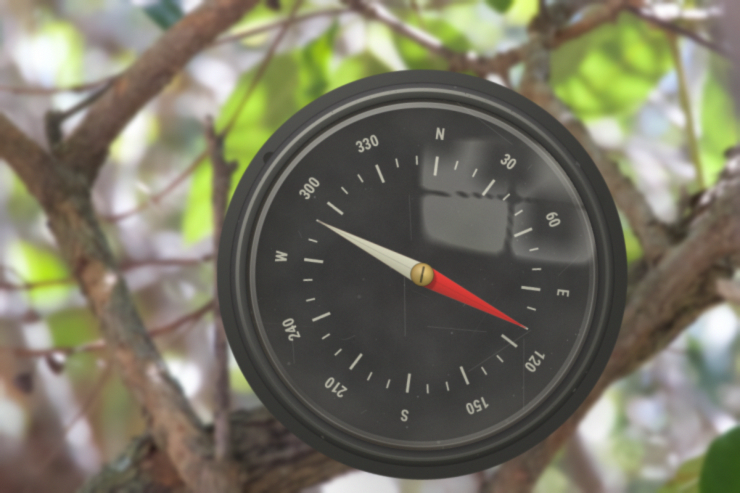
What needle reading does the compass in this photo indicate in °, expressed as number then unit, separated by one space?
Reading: 110 °
